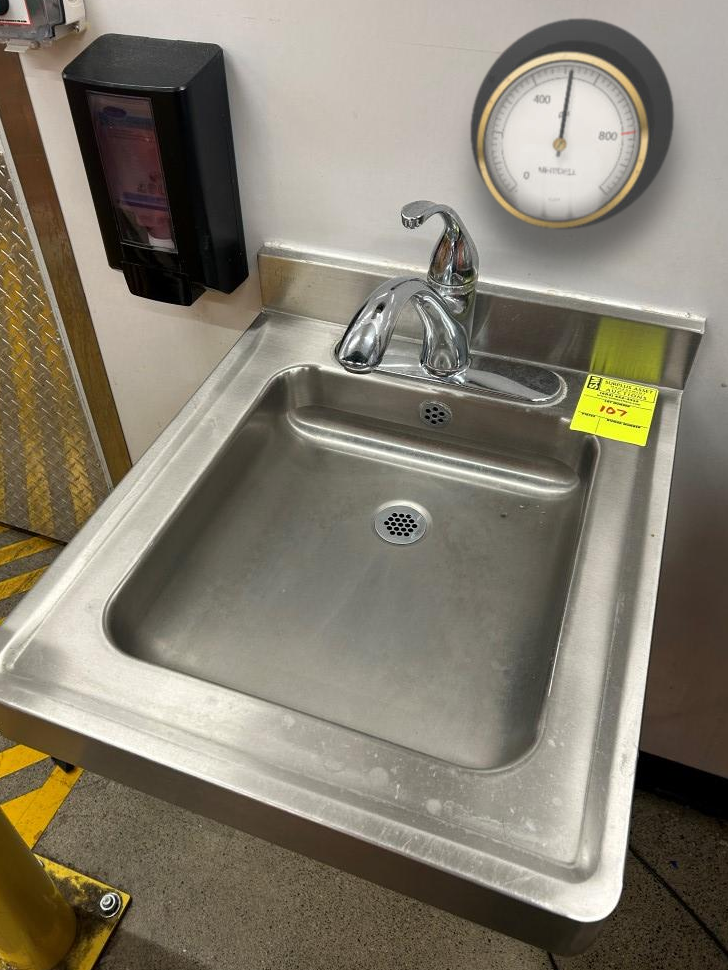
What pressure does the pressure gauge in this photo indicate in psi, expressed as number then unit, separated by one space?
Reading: 520 psi
